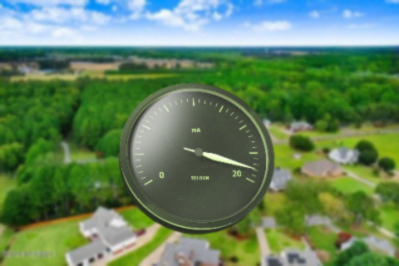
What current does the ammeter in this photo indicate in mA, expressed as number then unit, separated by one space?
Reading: 19 mA
